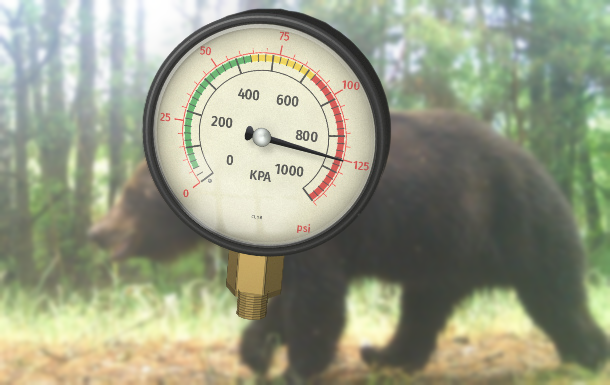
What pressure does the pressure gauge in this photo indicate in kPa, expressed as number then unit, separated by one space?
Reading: 860 kPa
